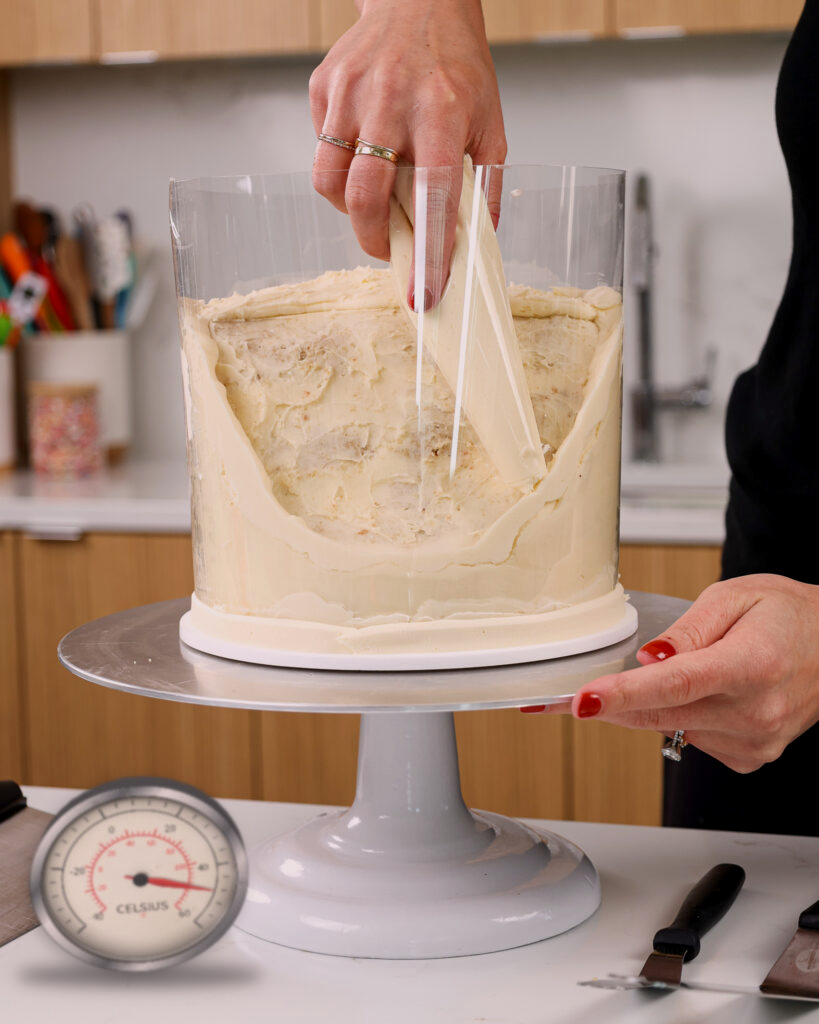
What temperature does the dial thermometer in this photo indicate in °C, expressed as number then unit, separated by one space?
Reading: 48 °C
